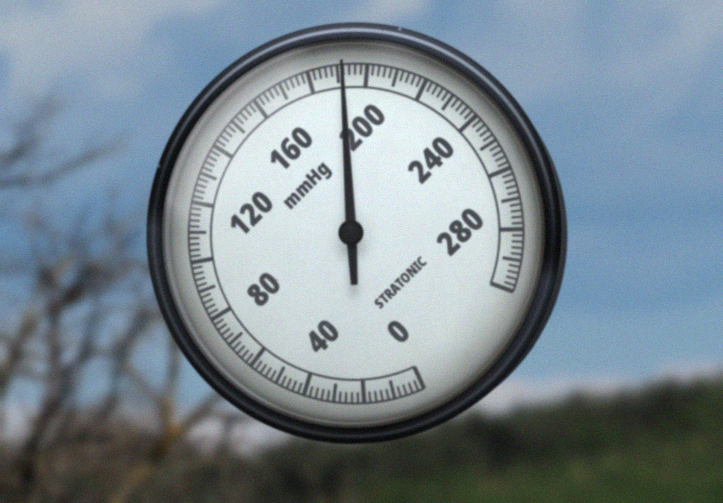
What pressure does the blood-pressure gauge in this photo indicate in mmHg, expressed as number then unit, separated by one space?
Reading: 192 mmHg
